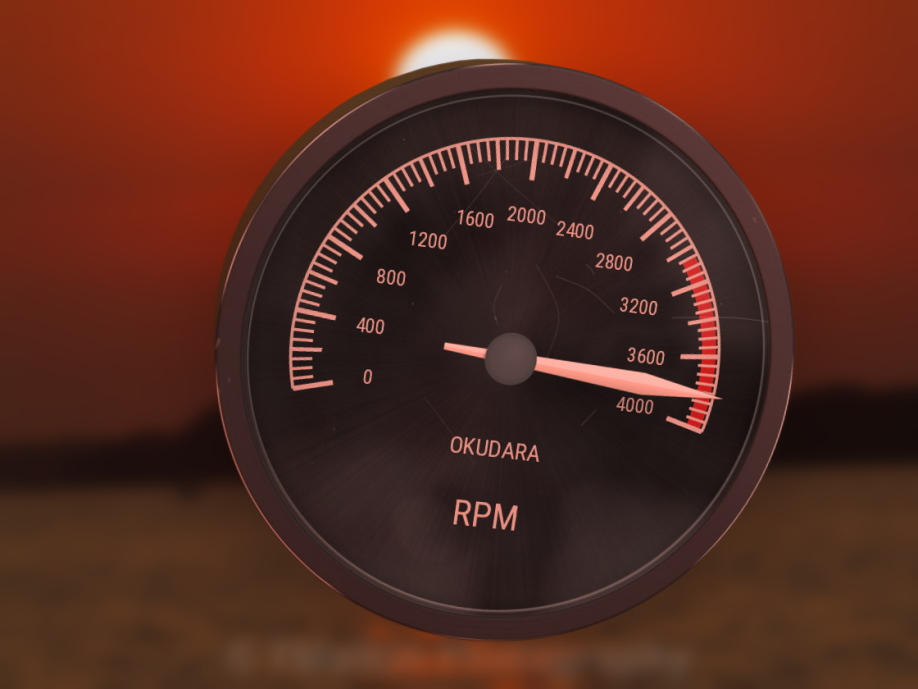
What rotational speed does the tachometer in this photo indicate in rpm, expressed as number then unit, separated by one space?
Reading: 3800 rpm
